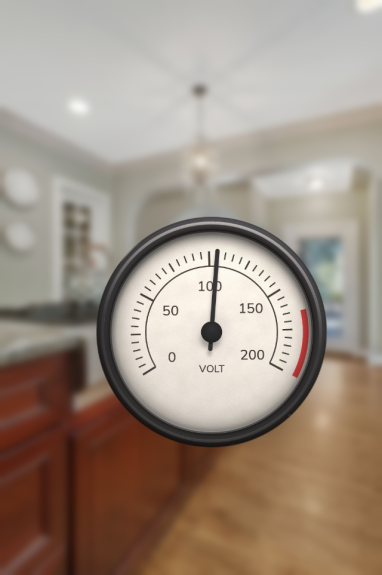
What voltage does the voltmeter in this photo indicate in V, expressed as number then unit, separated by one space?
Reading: 105 V
